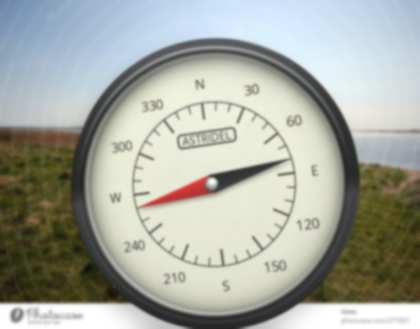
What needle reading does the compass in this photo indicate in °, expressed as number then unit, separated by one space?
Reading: 260 °
